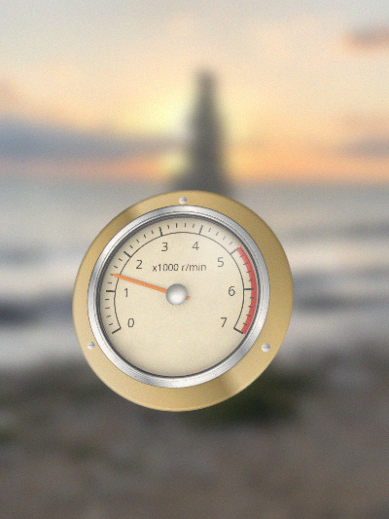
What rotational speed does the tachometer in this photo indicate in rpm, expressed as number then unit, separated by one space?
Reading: 1400 rpm
